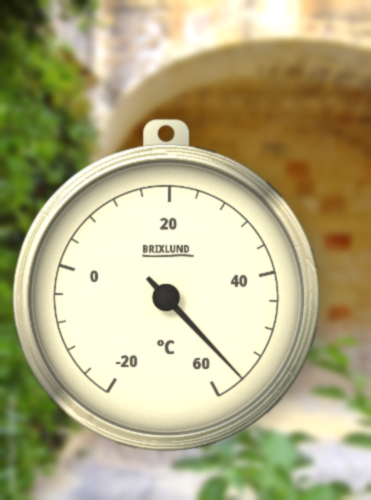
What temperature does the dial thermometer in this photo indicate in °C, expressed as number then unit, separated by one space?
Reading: 56 °C
